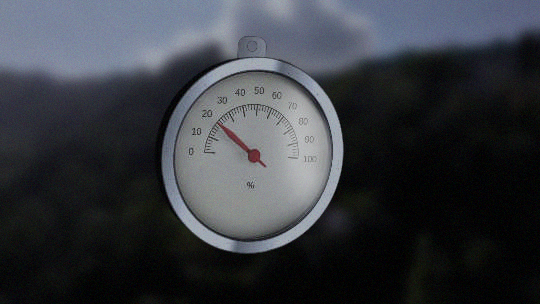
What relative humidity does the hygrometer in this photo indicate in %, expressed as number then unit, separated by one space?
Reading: 20 %
